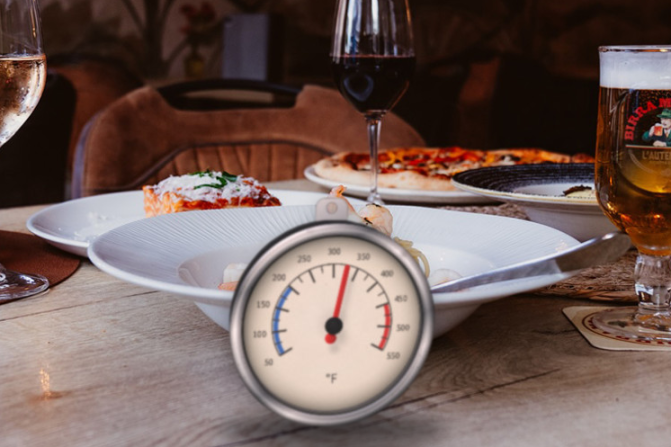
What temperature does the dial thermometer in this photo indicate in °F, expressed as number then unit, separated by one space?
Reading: 325 °F
